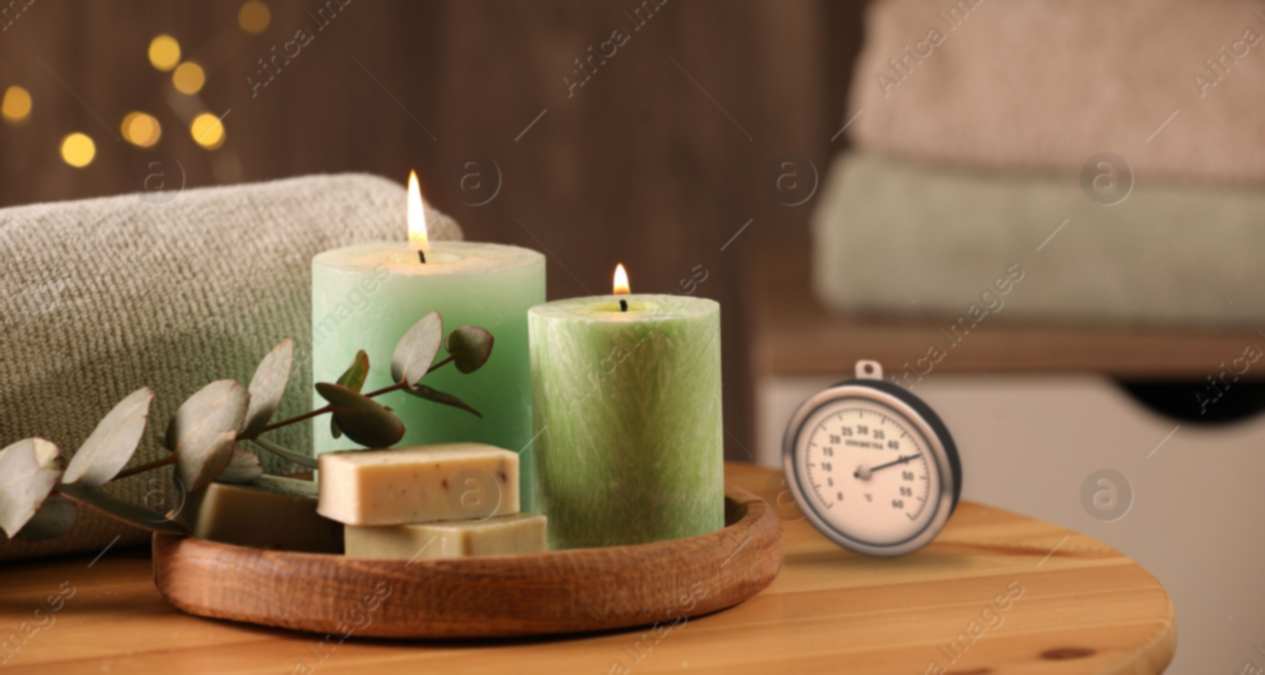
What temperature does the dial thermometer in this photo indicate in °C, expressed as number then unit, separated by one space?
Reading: 45 °C
